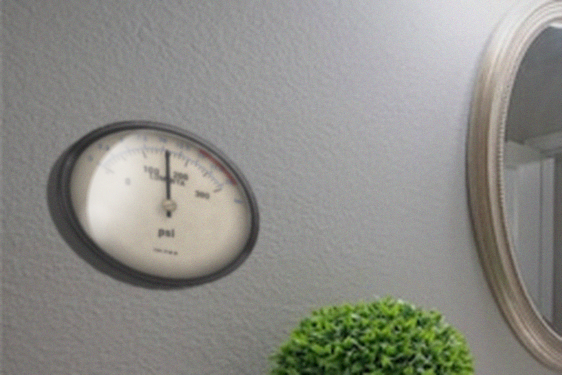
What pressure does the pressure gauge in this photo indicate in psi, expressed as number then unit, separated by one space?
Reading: 150 psi
